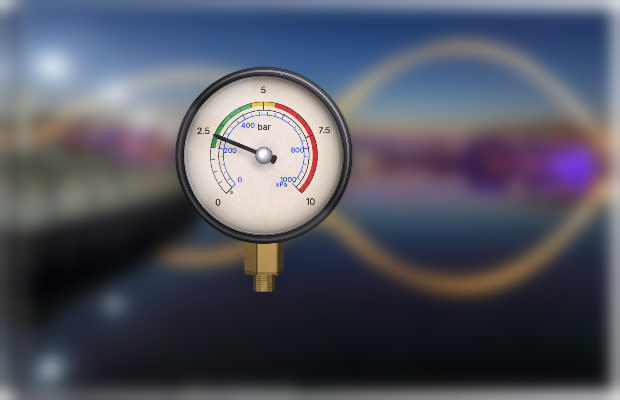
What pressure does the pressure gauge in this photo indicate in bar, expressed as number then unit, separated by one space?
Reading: 2.5 bar
